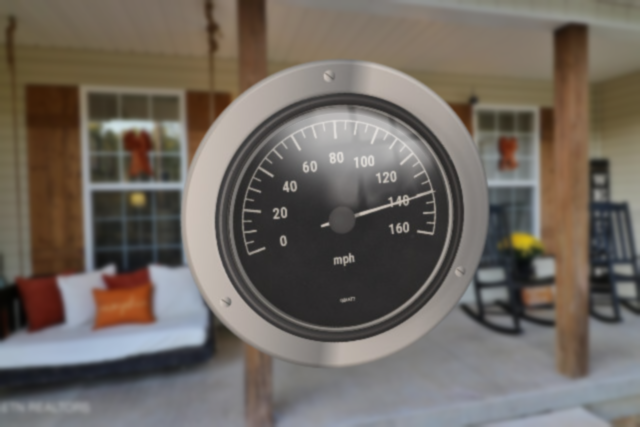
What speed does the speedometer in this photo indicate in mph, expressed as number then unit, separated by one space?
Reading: 140 mph
